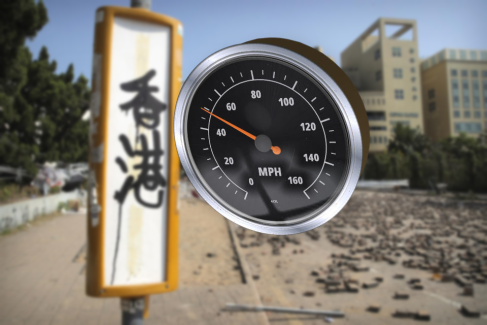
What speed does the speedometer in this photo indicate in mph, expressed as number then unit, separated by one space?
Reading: 50 mph
